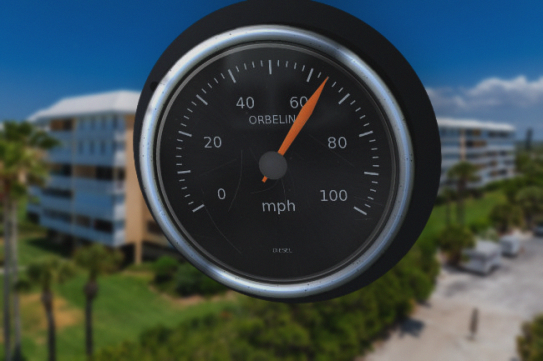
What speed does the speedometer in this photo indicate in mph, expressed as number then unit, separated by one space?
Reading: 64 mph
